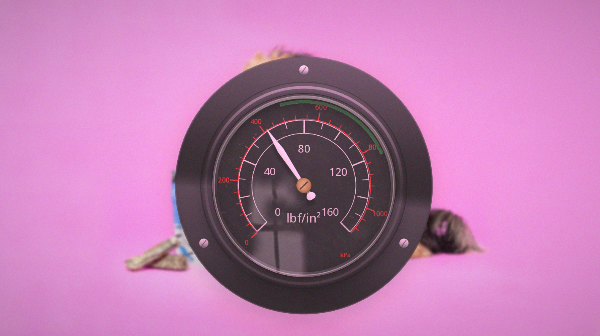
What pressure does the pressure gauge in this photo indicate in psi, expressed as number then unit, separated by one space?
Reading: 60 psi
